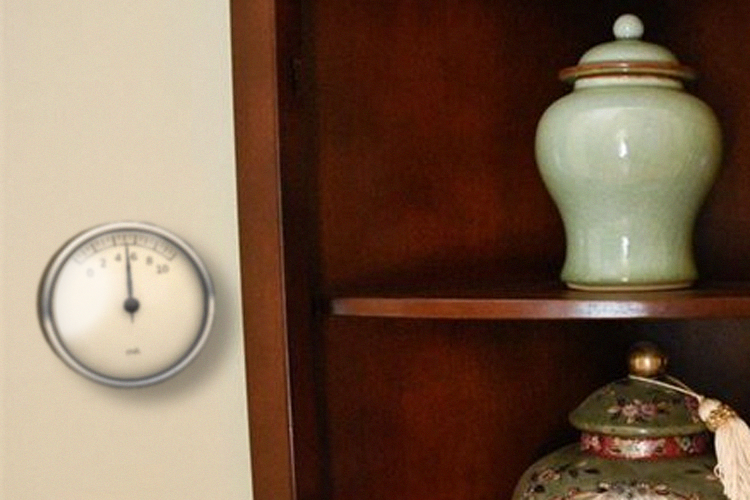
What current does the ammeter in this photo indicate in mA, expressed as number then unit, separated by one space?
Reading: 5 mA
